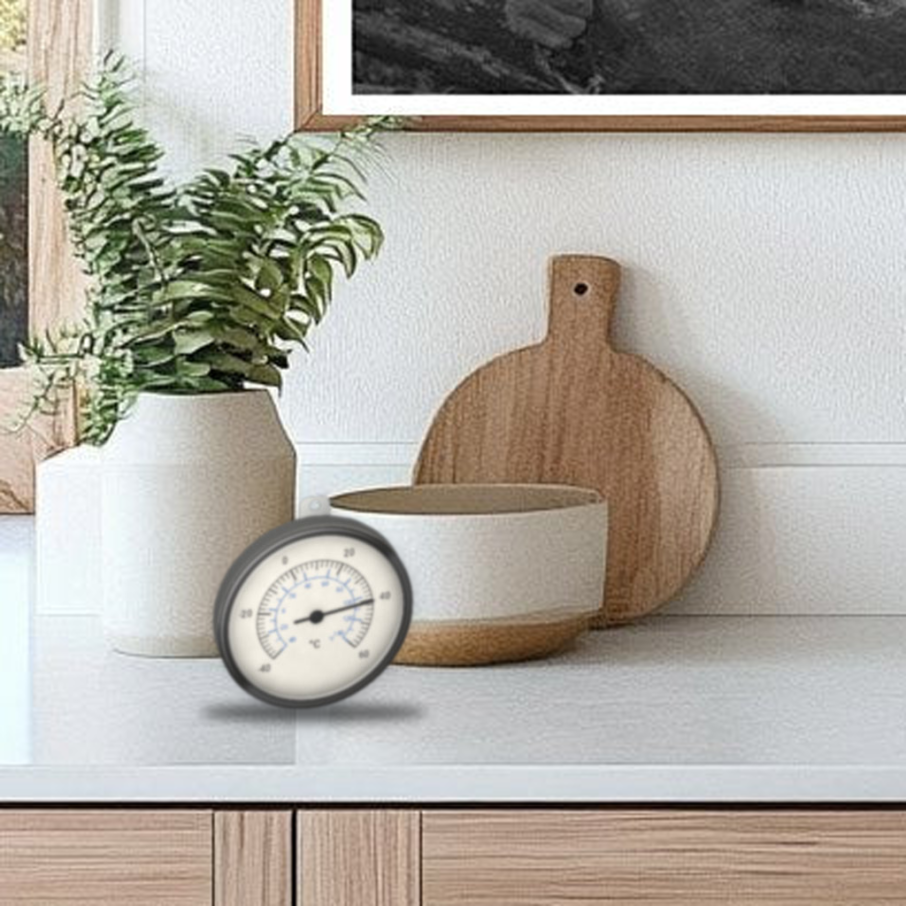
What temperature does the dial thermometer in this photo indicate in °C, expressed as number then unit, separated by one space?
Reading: 40 °C
